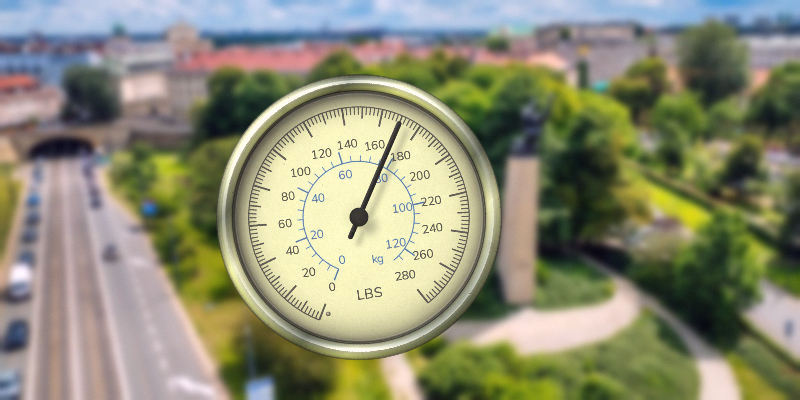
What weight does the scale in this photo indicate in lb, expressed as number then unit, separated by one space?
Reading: 170 lb
